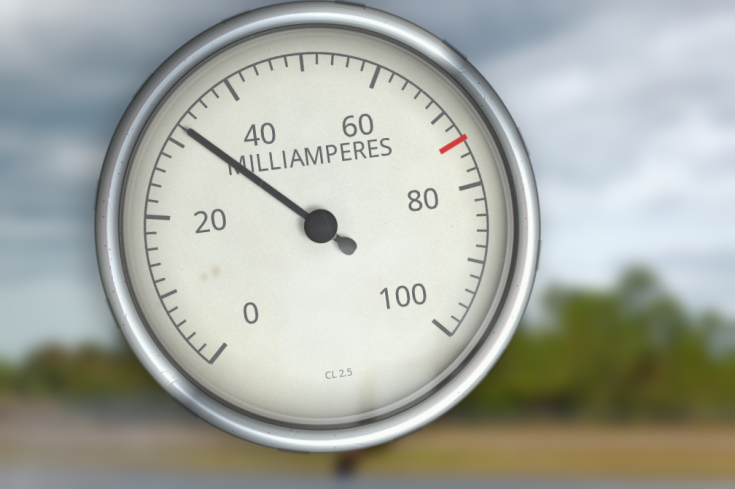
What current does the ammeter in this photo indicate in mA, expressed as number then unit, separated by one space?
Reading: 32 mA
